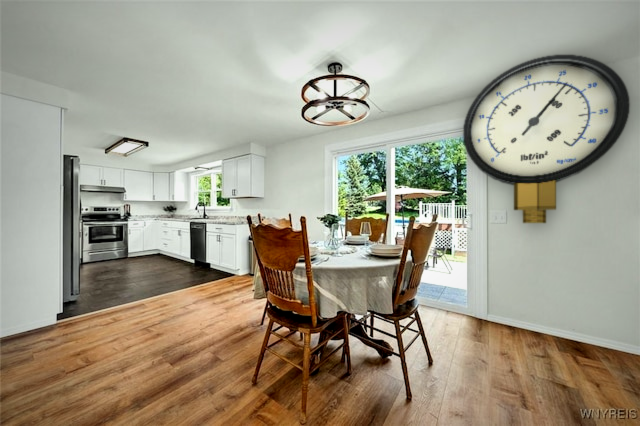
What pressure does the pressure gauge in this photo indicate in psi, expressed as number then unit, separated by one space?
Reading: 380 psi
